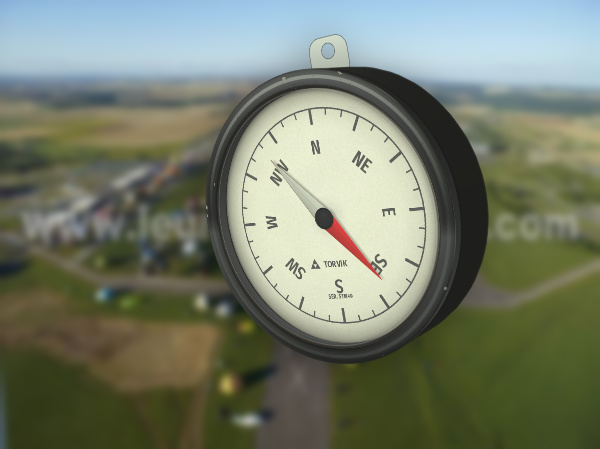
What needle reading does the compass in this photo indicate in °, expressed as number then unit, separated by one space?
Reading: 140 °
